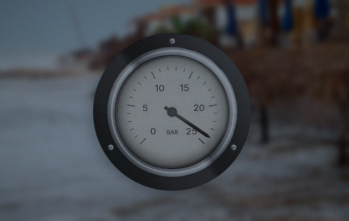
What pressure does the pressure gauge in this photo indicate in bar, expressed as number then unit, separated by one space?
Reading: 24 bar
